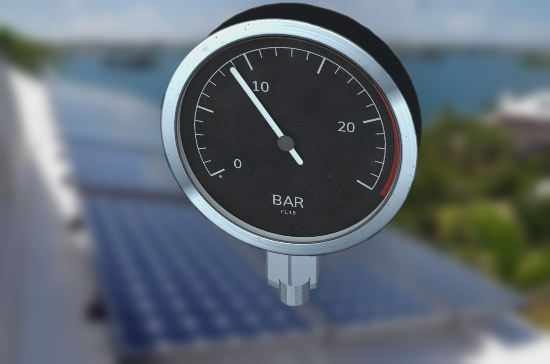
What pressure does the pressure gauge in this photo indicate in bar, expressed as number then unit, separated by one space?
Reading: 9 bar
